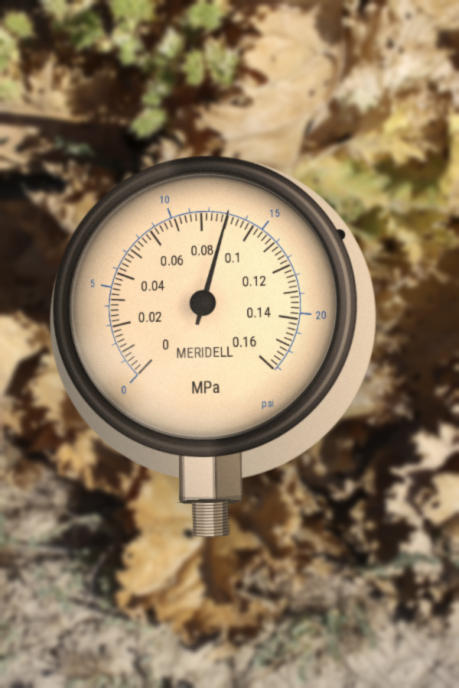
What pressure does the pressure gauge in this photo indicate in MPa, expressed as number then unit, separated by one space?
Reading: 0.09 MPa
